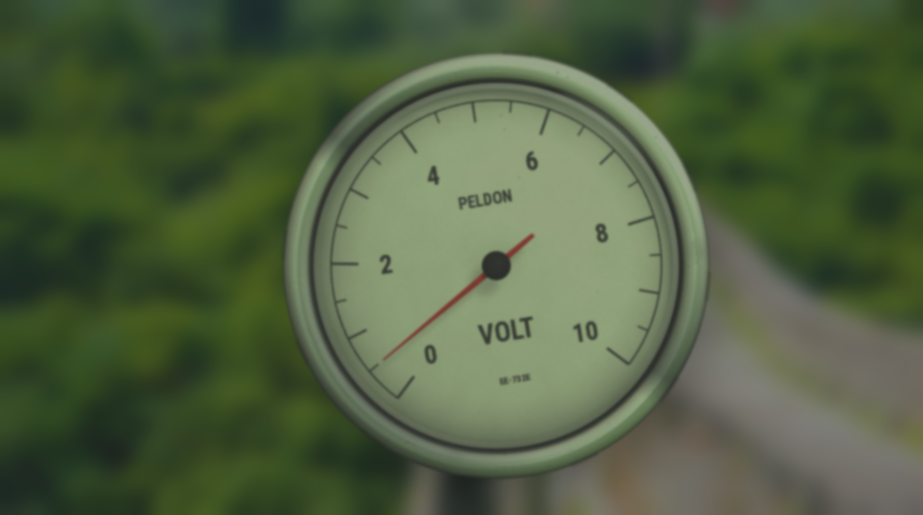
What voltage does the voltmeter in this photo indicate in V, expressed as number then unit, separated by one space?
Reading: 0.5 V
